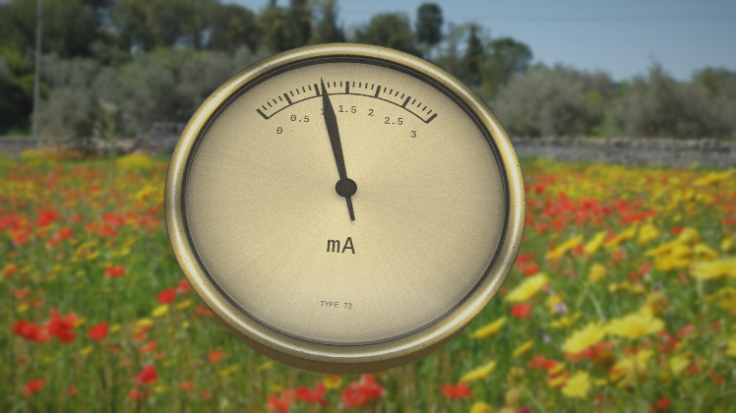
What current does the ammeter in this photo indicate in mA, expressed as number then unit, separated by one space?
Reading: 1.1 mA
